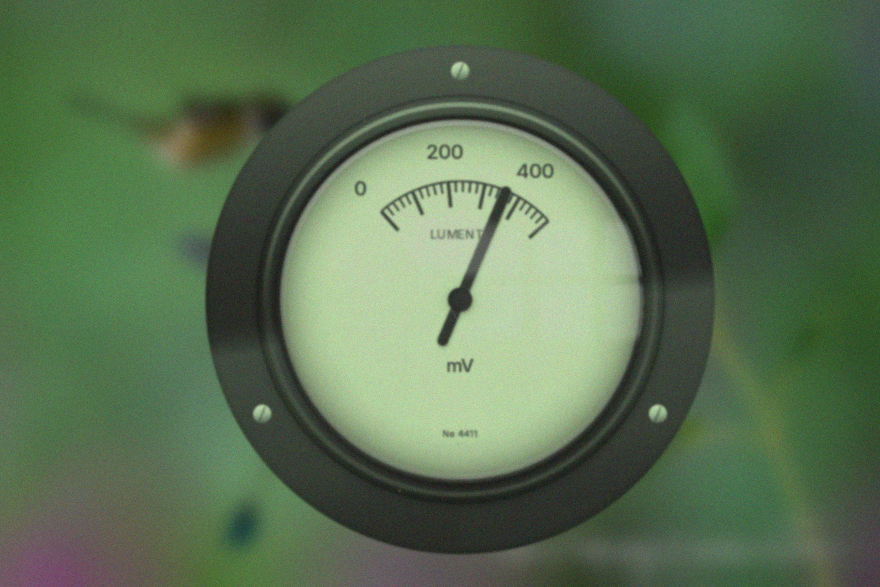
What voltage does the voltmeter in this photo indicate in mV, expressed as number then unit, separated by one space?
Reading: 360 mV
